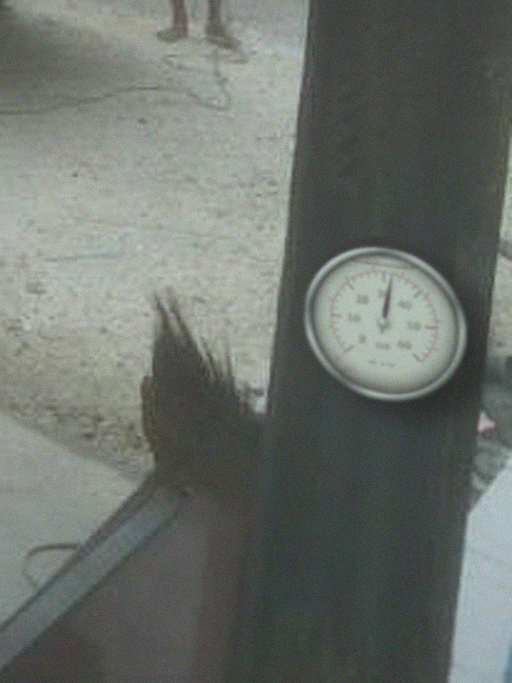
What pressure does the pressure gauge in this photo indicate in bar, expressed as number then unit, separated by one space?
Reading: 32 bar
